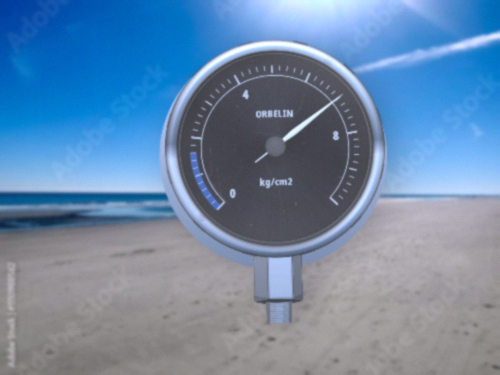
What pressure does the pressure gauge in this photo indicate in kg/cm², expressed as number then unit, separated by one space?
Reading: 7 kg/cm²
